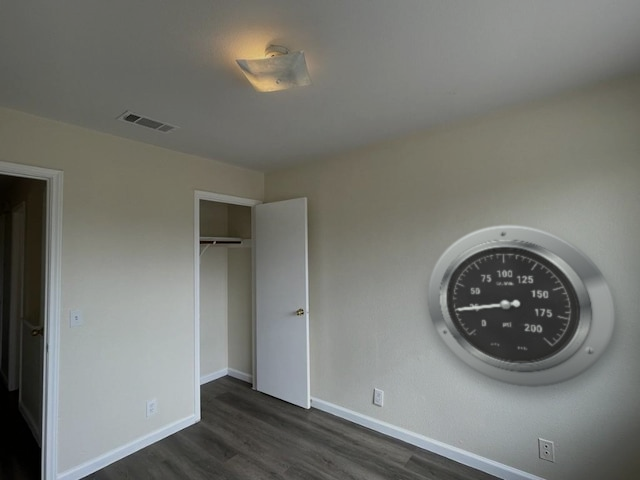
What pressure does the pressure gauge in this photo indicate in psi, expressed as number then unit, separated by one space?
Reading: 25 psi
